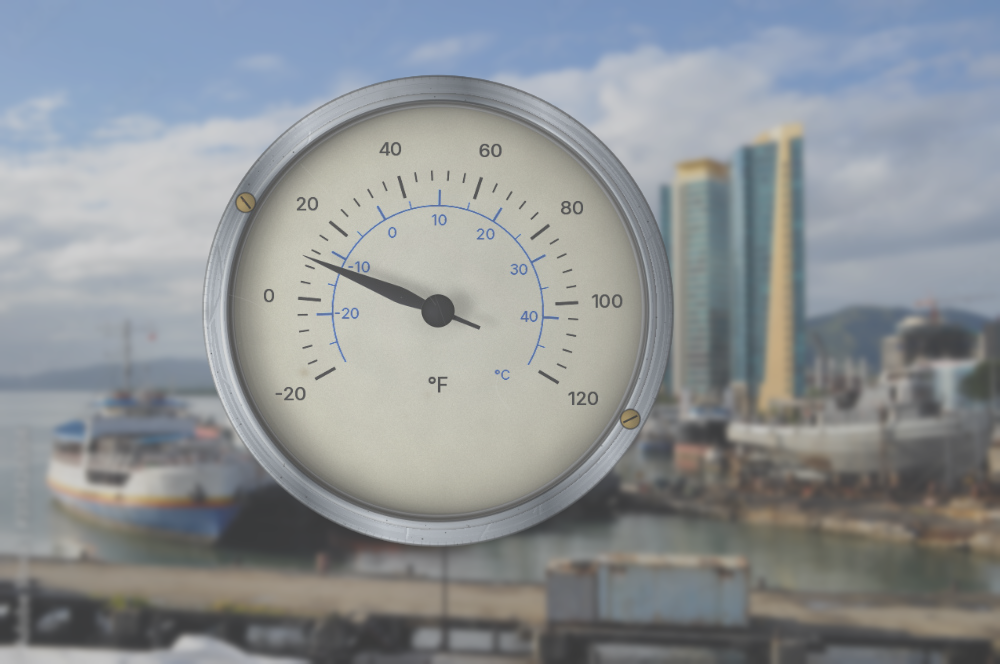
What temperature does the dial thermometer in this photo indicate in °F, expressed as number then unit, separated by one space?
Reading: 10 °F
